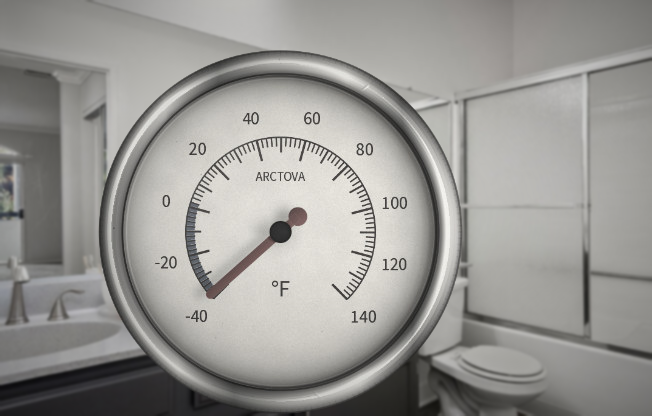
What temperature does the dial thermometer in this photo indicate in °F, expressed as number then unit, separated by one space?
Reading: -38 °F
